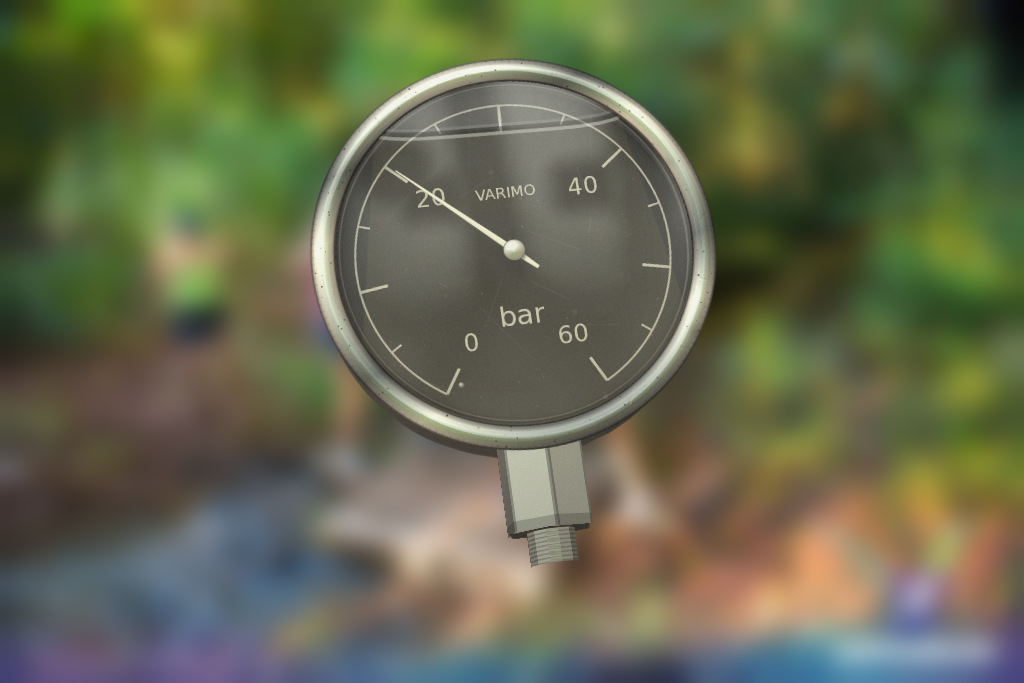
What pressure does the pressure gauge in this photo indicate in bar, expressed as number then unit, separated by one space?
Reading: 20 bar
